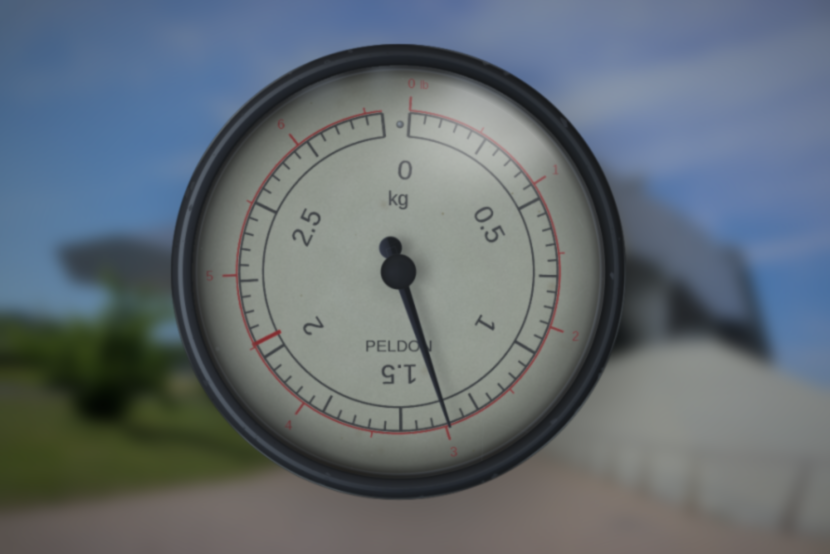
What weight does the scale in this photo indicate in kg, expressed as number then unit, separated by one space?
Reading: 1.35 kg
